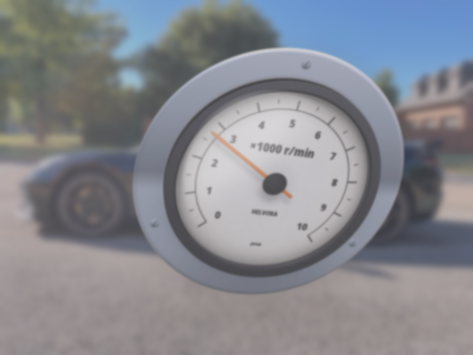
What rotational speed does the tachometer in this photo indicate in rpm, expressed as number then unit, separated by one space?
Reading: 2750 rpm
